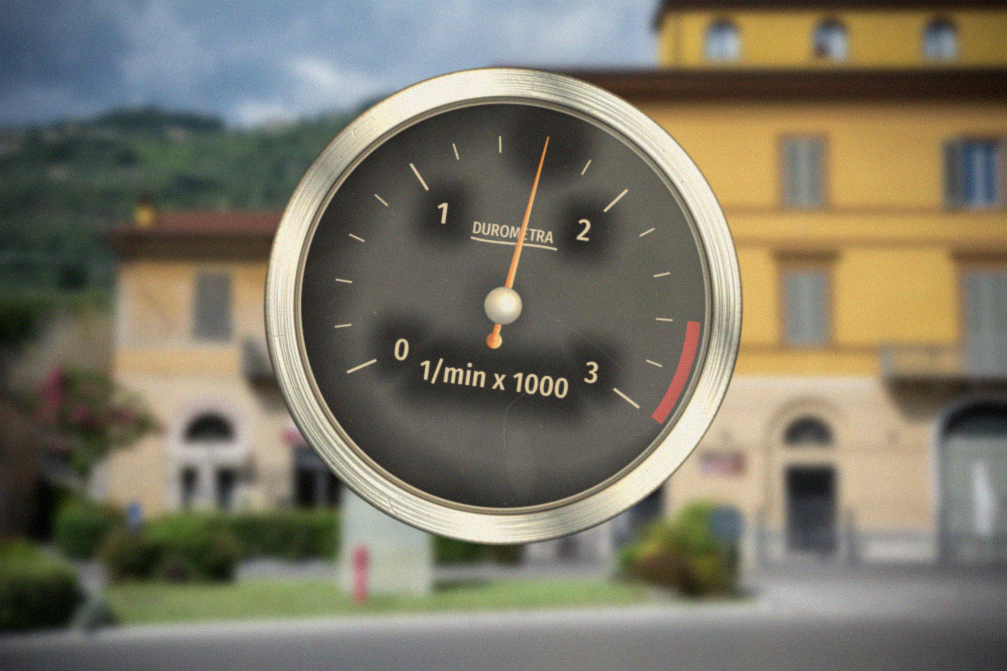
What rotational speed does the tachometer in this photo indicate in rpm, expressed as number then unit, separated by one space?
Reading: 1600 rpm
